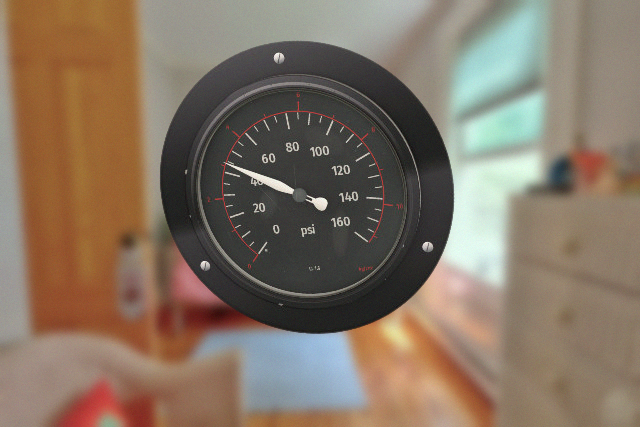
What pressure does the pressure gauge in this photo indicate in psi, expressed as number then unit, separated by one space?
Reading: 45 psi
